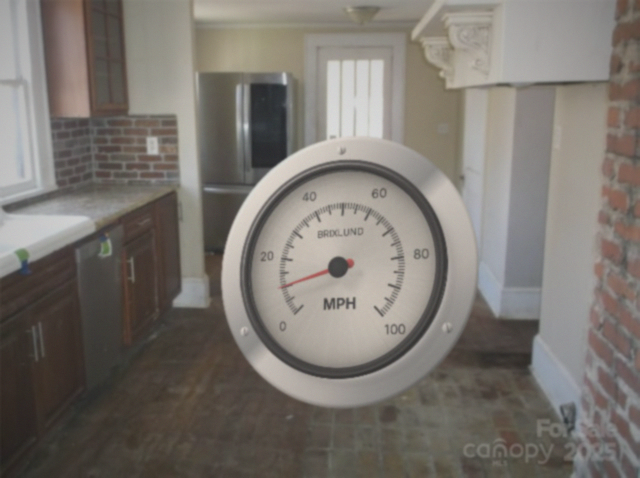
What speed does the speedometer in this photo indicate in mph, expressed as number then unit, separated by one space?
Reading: 10 mph
